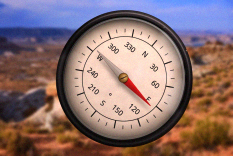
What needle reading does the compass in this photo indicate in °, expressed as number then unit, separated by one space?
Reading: 95 °
